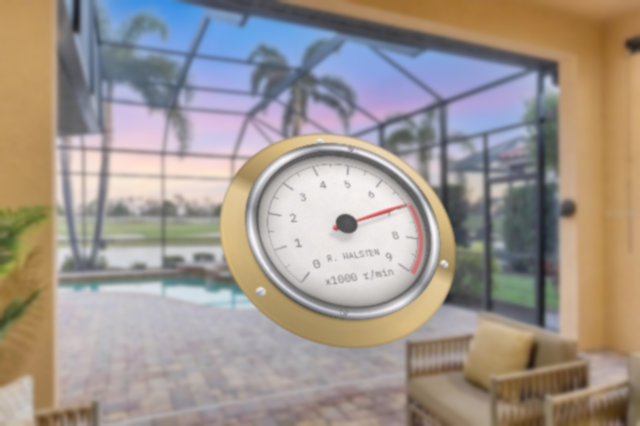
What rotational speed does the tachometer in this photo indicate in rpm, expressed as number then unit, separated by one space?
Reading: 7000 rpm
